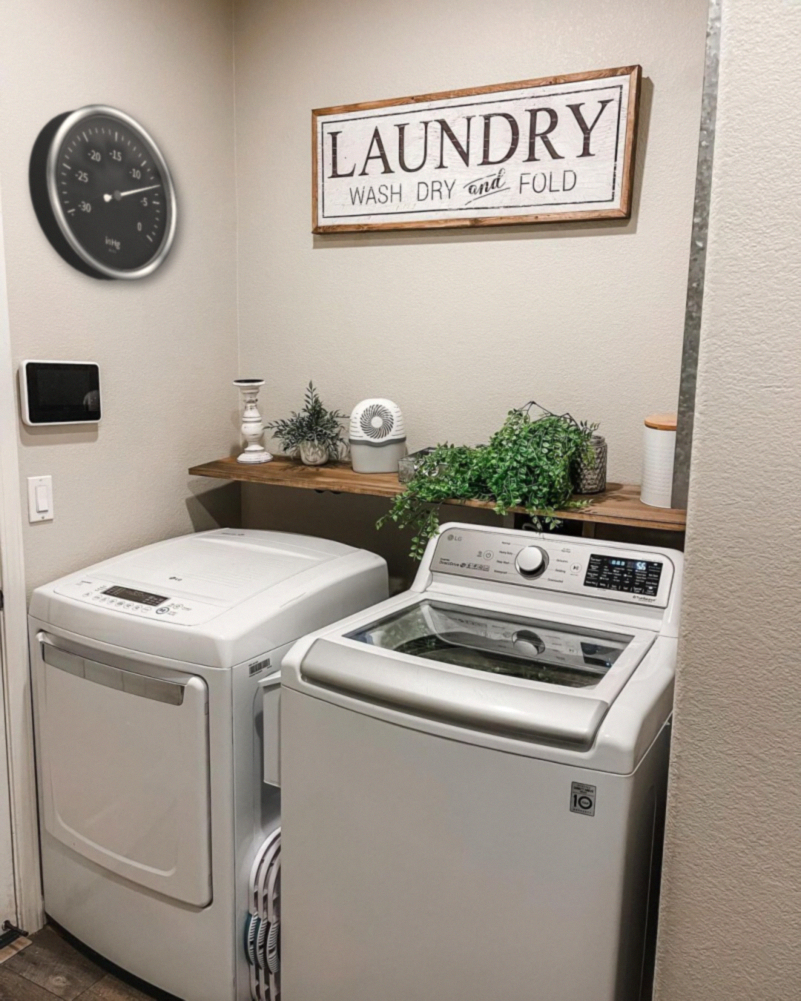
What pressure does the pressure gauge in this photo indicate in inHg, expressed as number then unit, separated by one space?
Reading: -7 inHg
